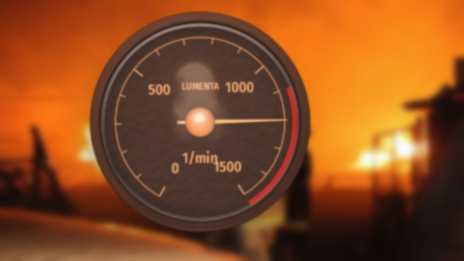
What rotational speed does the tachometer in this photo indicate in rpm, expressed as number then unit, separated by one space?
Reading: 1200 rpm
